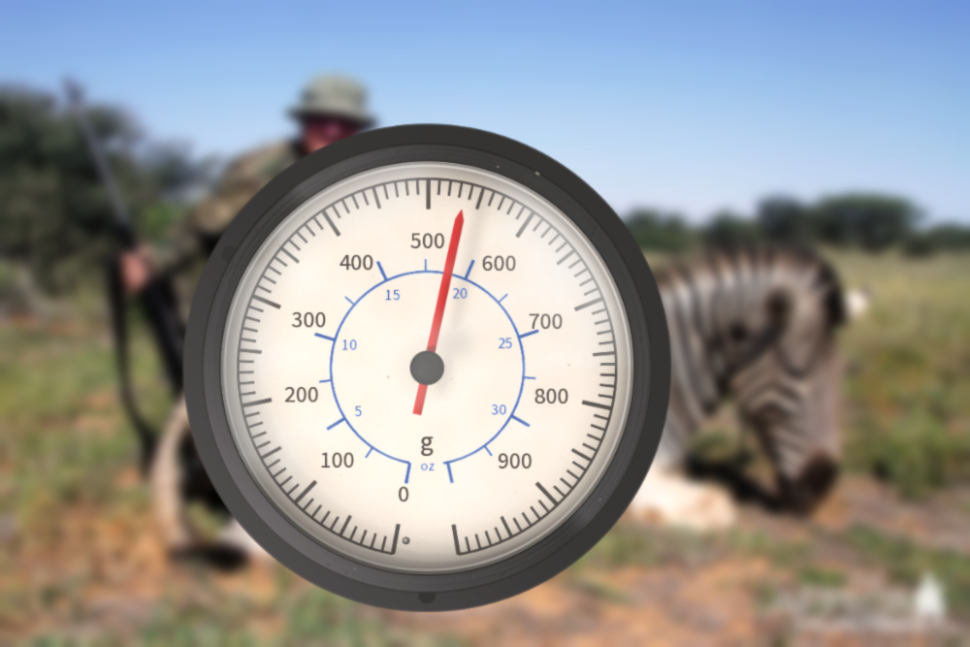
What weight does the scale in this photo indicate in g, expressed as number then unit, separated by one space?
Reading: 535 g
